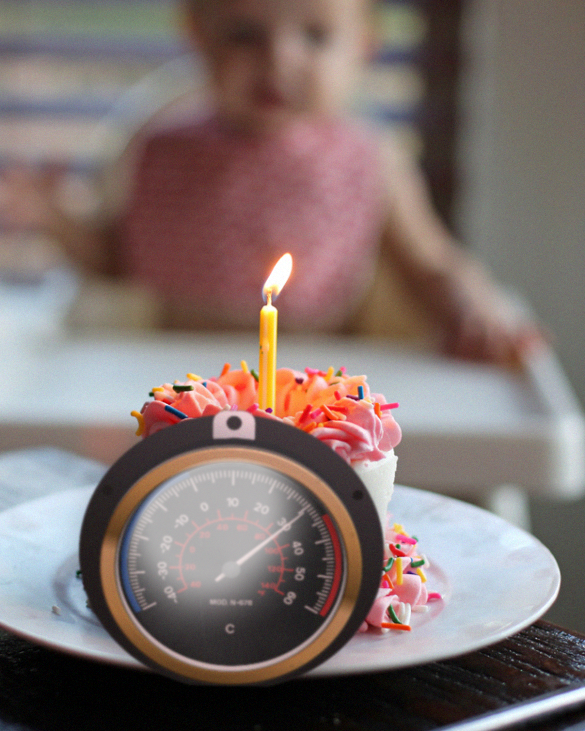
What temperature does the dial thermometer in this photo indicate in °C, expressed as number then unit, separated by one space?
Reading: 30 °C
